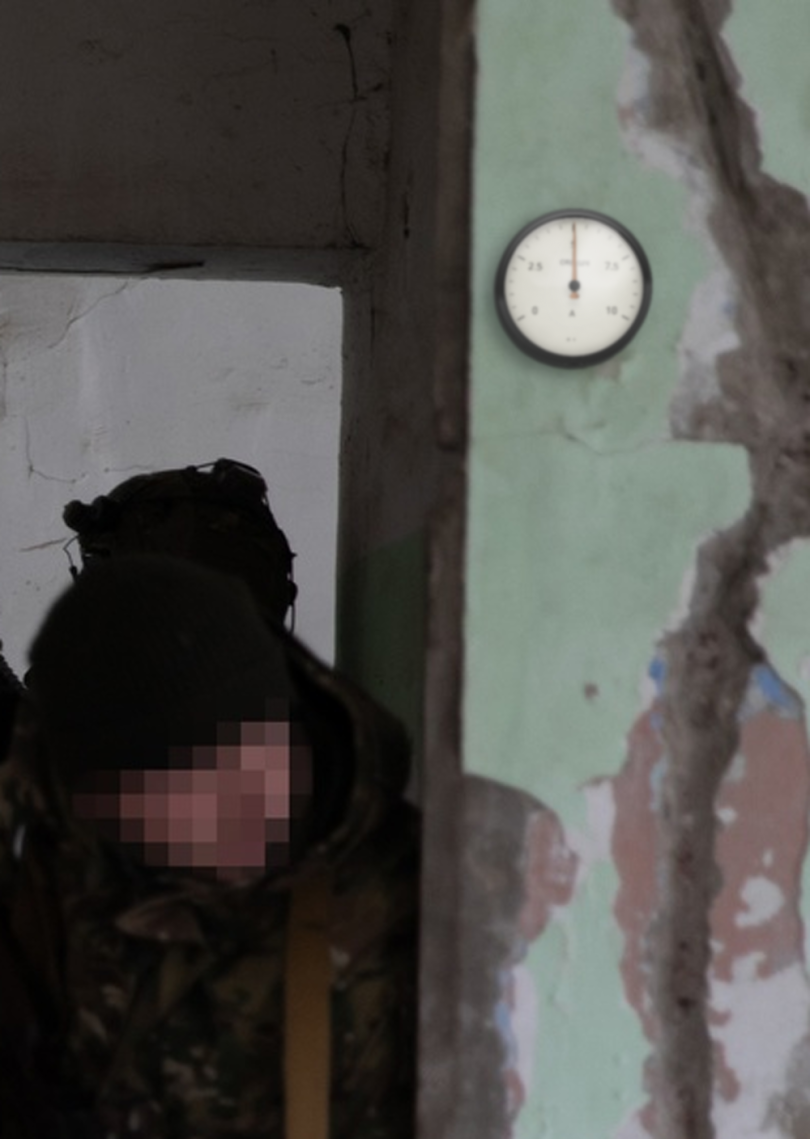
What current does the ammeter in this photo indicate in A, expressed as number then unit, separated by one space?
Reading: 5 A
